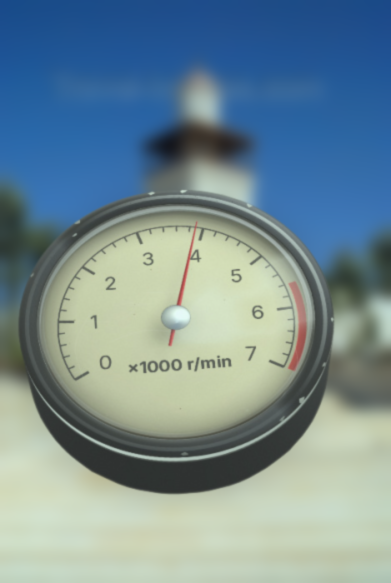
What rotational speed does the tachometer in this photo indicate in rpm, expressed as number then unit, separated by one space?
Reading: 3900 rpm
